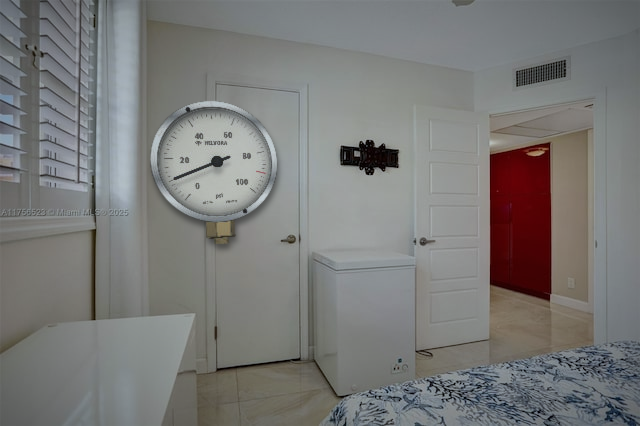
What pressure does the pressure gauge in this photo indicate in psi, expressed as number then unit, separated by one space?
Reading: 10 psi
